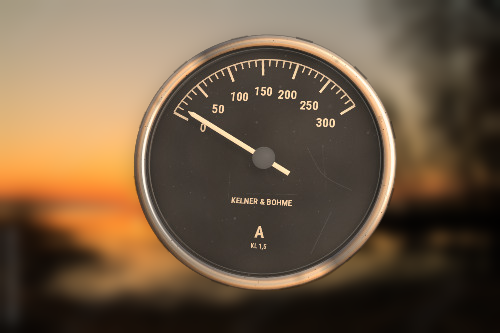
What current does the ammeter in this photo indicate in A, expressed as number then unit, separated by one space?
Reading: 10 A
